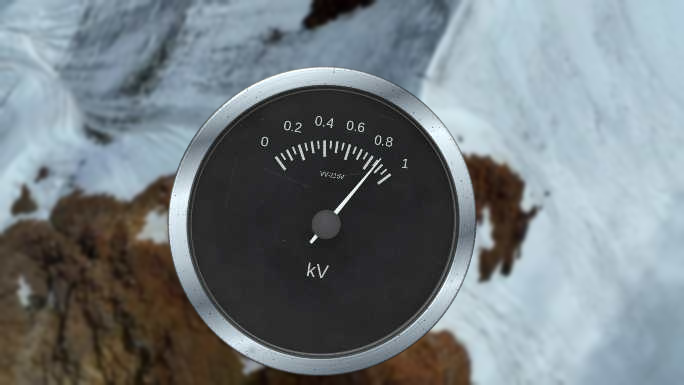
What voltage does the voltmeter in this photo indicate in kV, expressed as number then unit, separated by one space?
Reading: 0.85 kV
